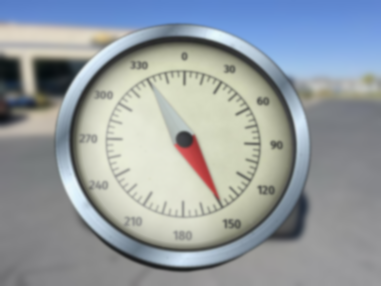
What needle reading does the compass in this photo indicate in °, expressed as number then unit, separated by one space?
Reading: 150 °
